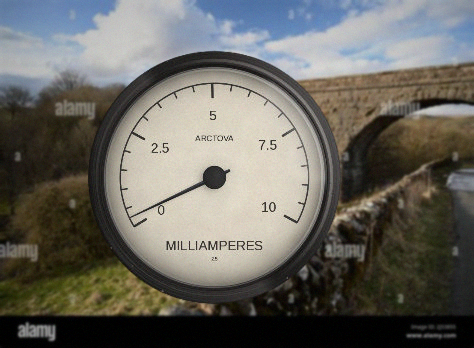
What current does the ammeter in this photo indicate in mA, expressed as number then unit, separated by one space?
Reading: 0.25 mA
